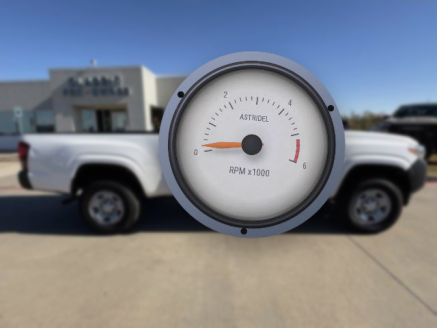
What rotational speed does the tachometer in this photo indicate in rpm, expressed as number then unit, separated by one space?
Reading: 200 rpm
